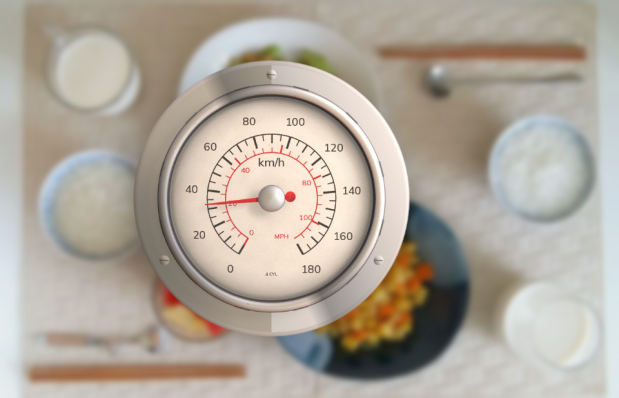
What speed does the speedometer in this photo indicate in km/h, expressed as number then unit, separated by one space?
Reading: 32.5 km/h
